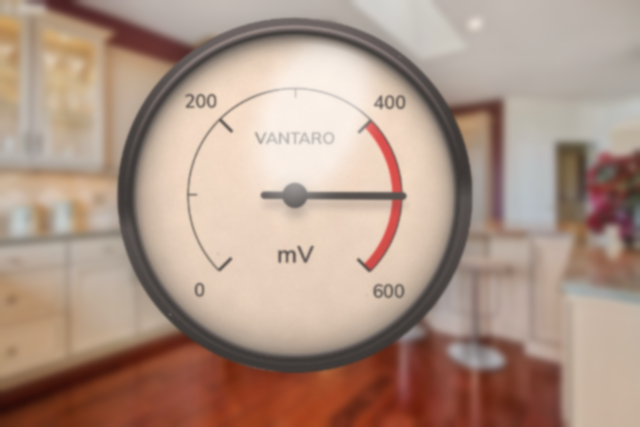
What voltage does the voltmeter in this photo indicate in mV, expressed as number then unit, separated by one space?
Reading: 500 mV
